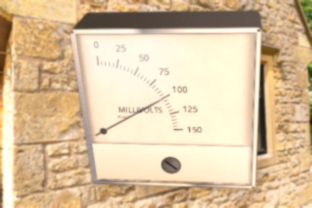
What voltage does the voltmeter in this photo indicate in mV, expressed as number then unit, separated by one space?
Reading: 100 mV
